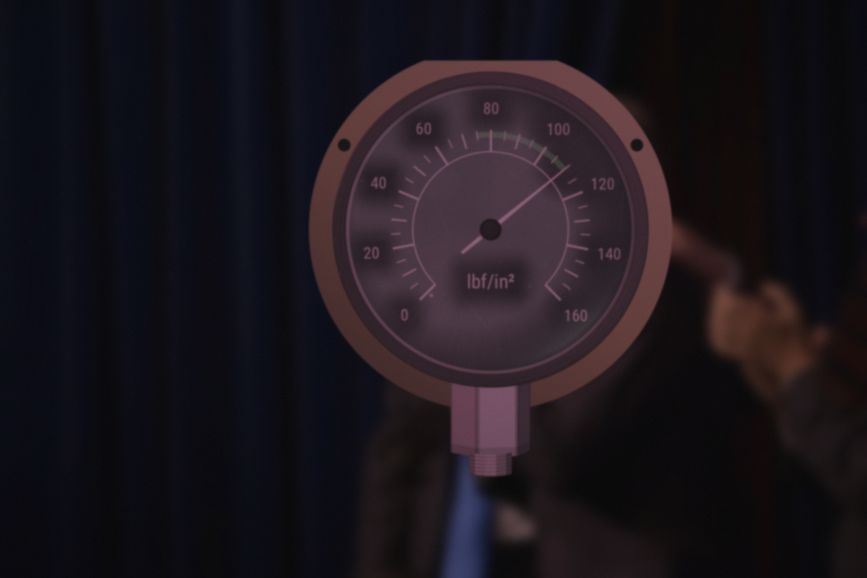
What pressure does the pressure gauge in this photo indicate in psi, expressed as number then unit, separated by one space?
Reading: 110 psi
